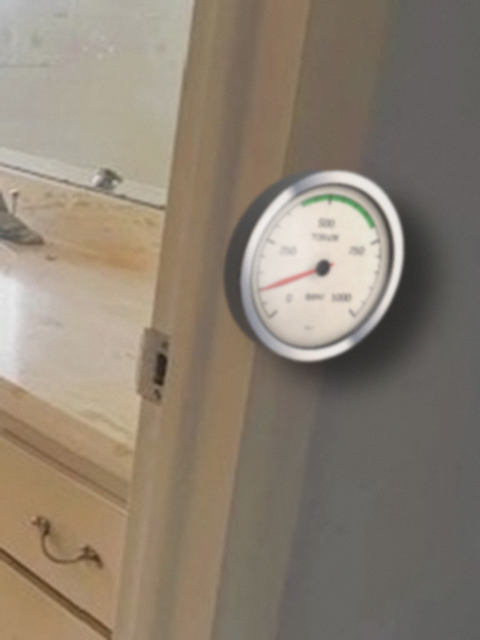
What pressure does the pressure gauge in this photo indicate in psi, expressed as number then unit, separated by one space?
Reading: 100 psi
